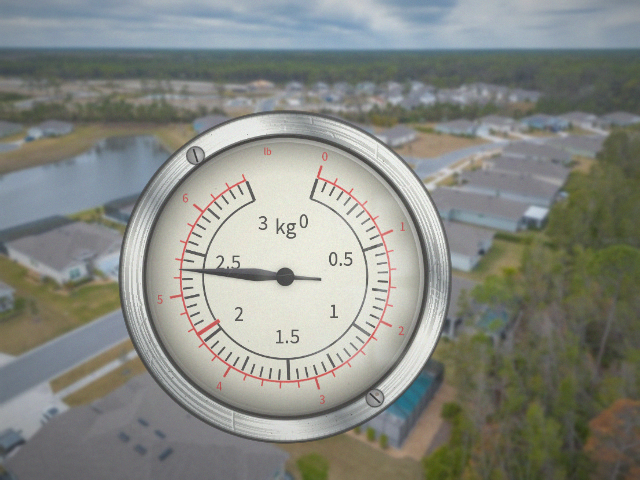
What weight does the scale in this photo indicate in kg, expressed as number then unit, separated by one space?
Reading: 2.4 kg
